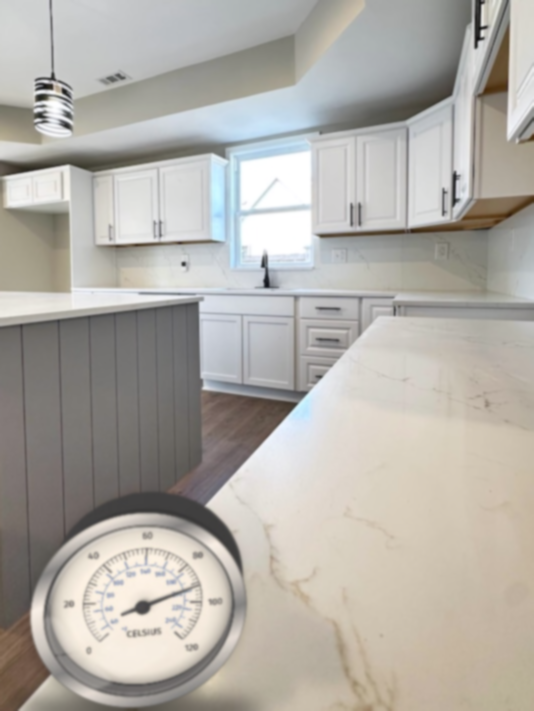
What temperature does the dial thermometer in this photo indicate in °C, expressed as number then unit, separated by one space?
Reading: 90 °C
